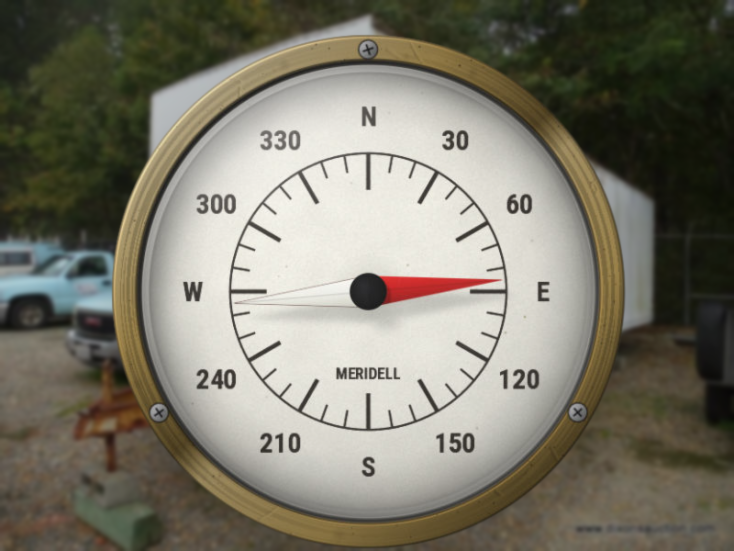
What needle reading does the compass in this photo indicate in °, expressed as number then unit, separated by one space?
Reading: 85 °
